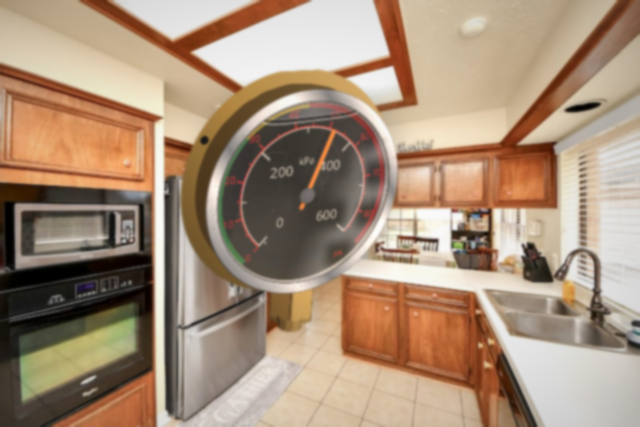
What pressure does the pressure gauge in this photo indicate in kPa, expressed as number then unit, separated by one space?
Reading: 350 kPa
